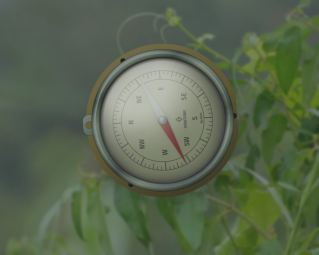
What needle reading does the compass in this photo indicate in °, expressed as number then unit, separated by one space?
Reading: 245 °
